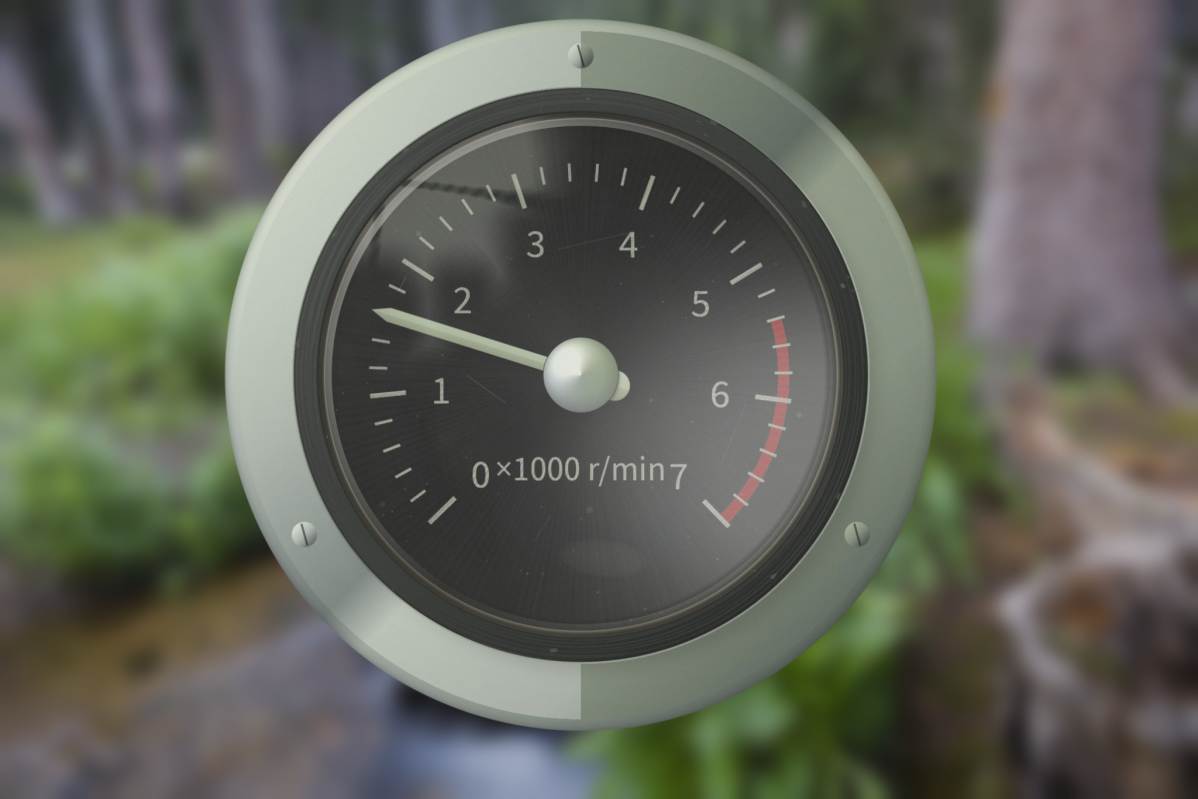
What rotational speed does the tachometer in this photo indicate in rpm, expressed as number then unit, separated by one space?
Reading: 1600 rpm
